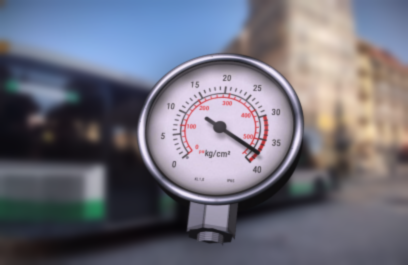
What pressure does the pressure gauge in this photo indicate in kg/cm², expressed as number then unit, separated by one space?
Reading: 38 kg/cm²
